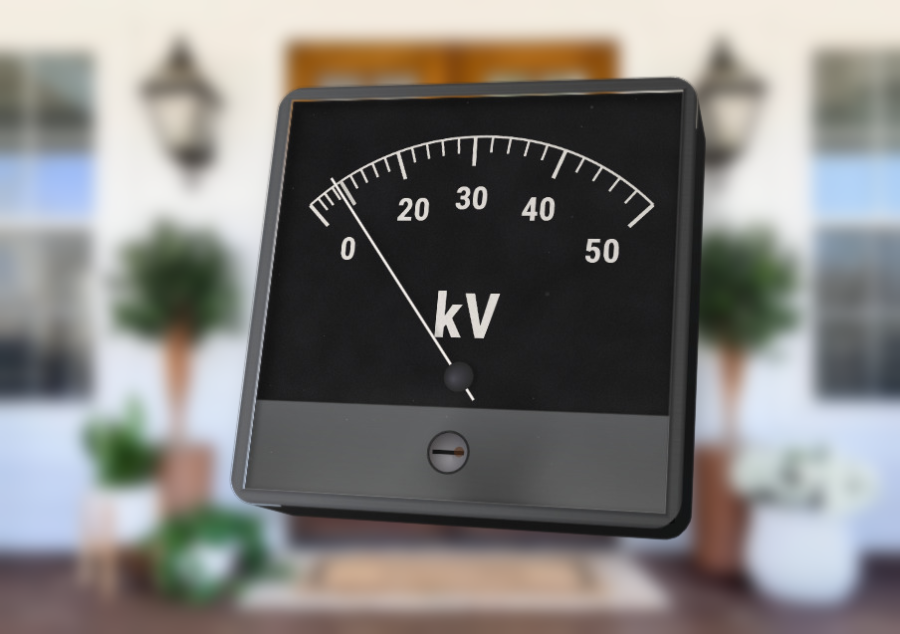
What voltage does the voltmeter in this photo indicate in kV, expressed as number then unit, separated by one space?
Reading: 9 kV
